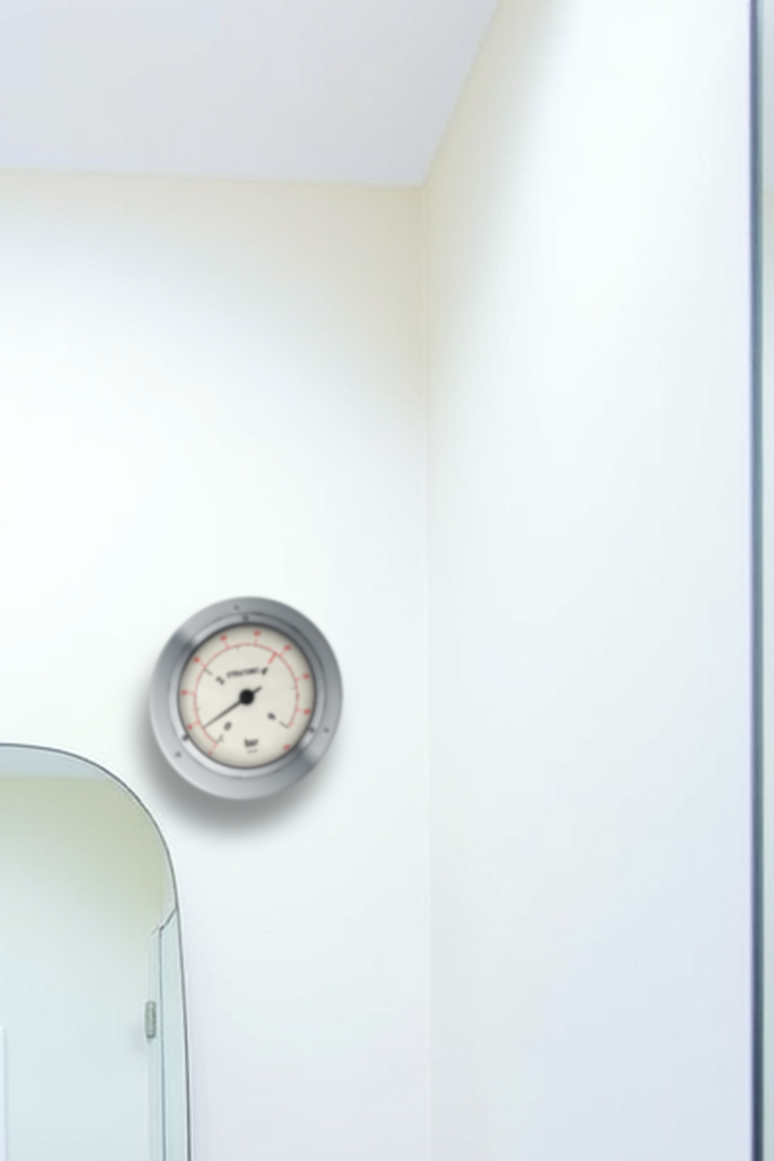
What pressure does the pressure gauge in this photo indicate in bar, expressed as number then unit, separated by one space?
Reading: 0.5 bar
